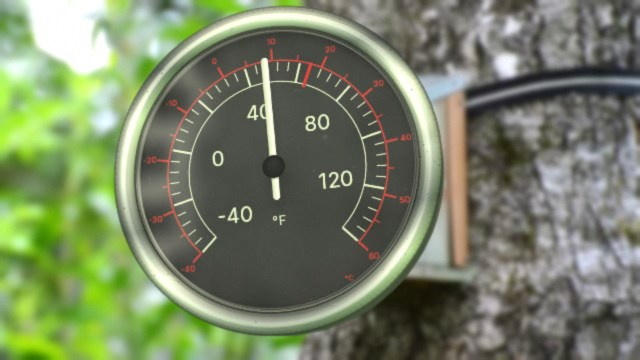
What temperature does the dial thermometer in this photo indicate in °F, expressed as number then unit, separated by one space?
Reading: 48 °F
